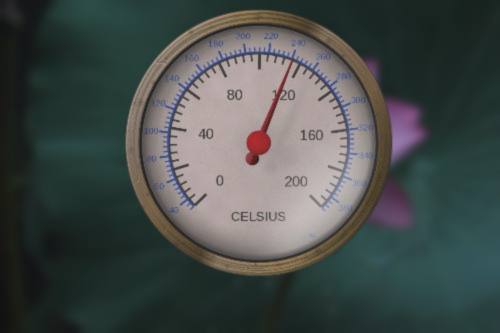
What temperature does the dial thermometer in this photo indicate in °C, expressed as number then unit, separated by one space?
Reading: 116 °C
